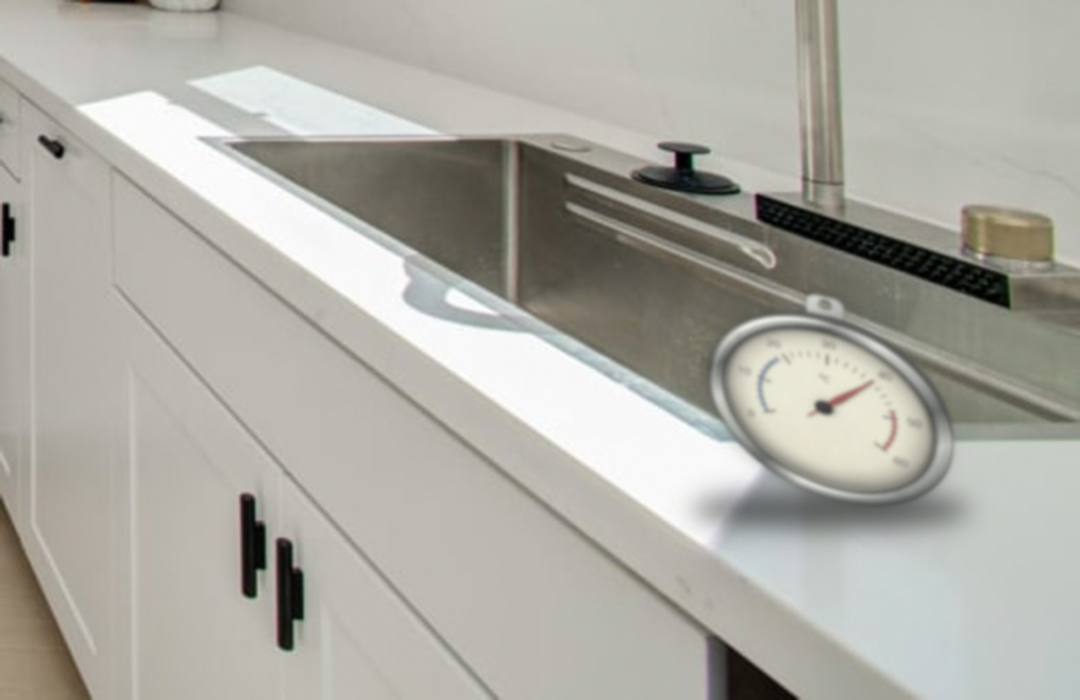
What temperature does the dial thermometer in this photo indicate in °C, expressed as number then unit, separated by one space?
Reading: 40 °C
